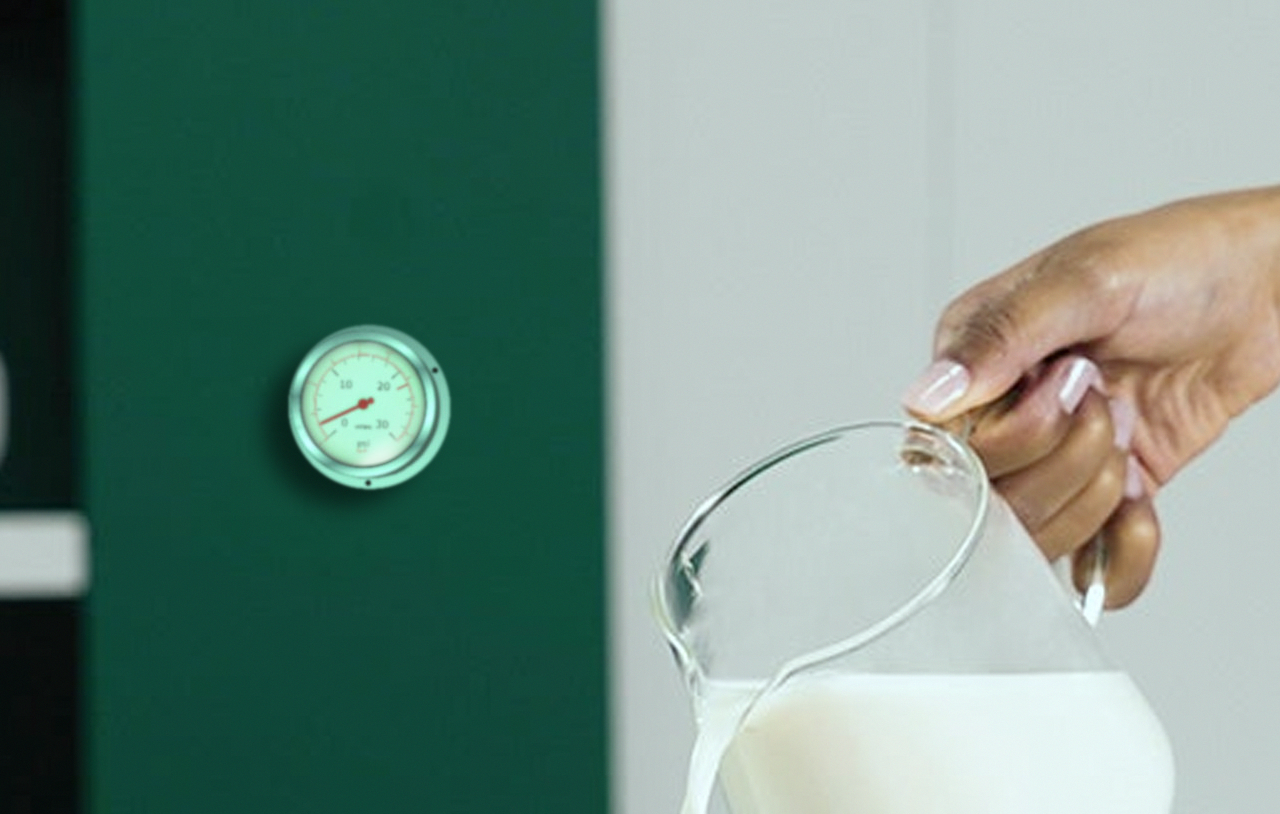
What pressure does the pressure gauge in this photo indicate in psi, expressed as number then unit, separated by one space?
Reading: 2 psi
